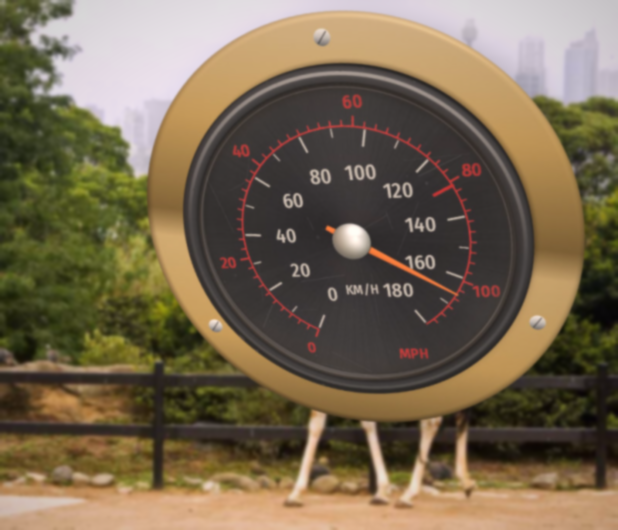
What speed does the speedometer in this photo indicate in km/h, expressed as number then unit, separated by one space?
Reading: 165 km/h
